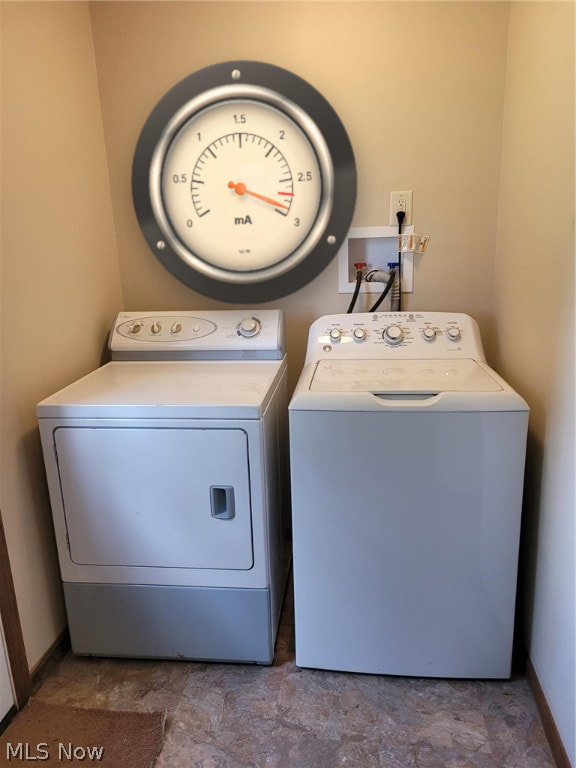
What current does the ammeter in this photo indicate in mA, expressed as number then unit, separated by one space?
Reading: 2.9 mA
